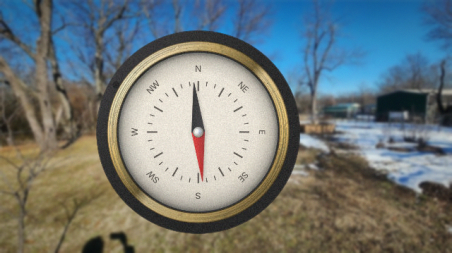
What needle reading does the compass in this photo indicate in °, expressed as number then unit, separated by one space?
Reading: 175 °
